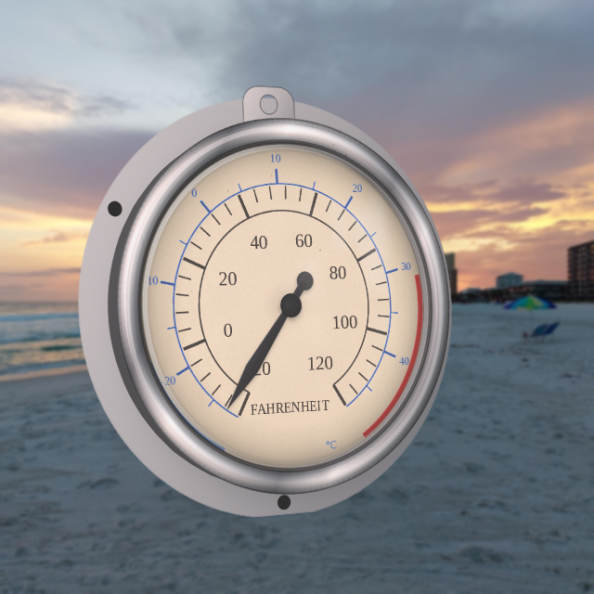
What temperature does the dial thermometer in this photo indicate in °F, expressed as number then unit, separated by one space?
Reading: -16 °F
